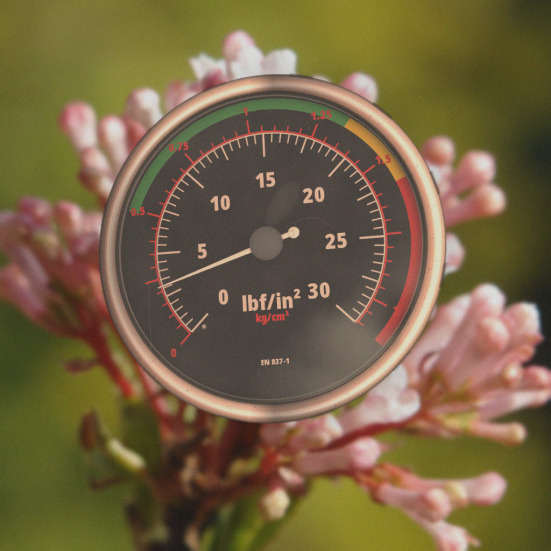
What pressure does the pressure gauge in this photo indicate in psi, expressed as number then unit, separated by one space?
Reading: 3 psi
